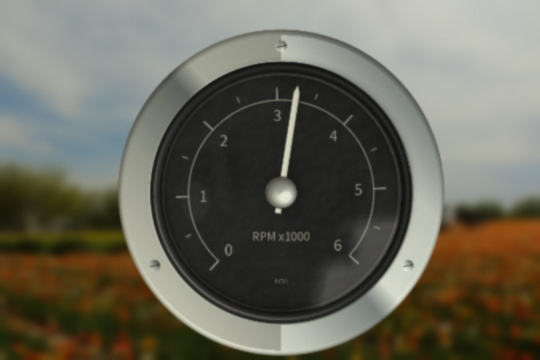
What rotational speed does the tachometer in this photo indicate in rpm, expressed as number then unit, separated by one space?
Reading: 3250 rpm
